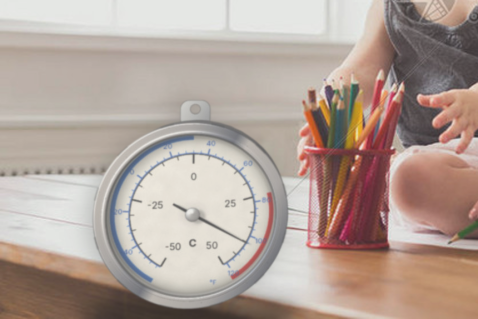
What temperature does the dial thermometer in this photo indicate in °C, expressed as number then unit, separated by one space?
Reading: 40 °C
